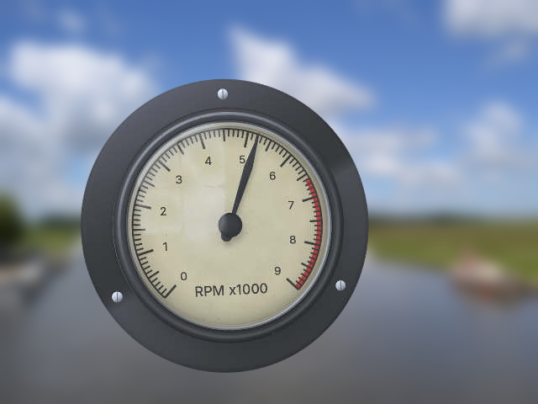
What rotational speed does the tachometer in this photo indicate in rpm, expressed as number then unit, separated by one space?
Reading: 5200 rpm
